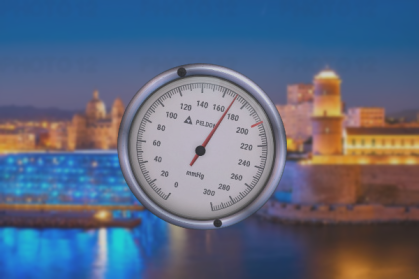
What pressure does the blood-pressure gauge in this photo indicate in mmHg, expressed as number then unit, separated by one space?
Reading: 170 mmHg
